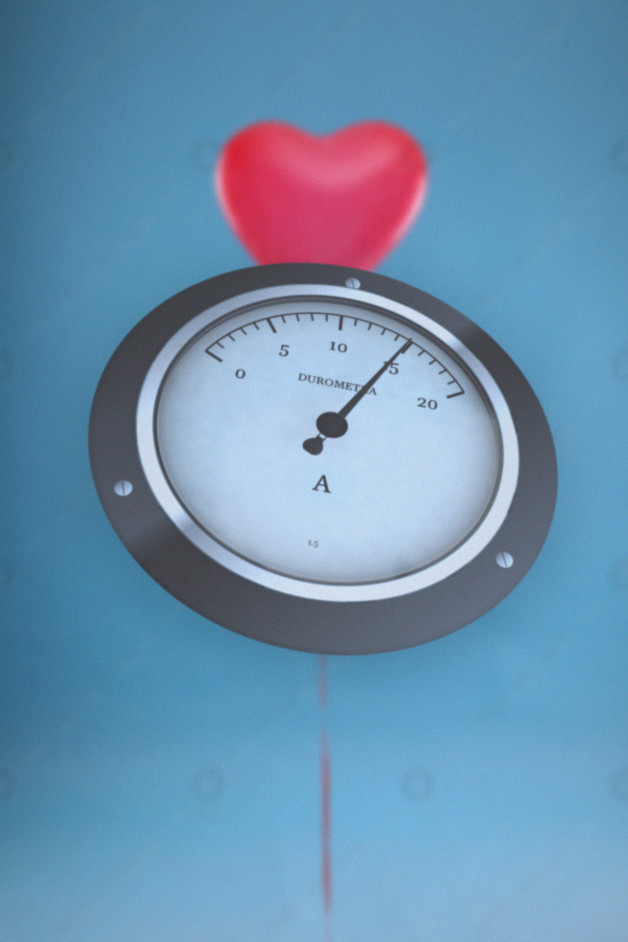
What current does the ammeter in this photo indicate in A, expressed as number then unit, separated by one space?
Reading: 15 A
